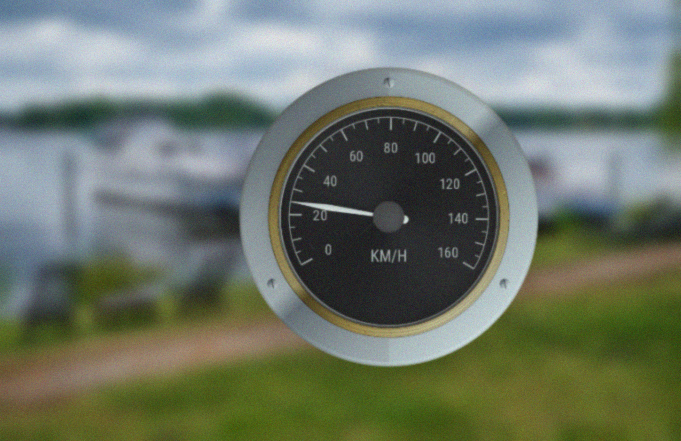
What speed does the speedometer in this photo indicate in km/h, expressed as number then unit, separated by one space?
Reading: 25 km/h
